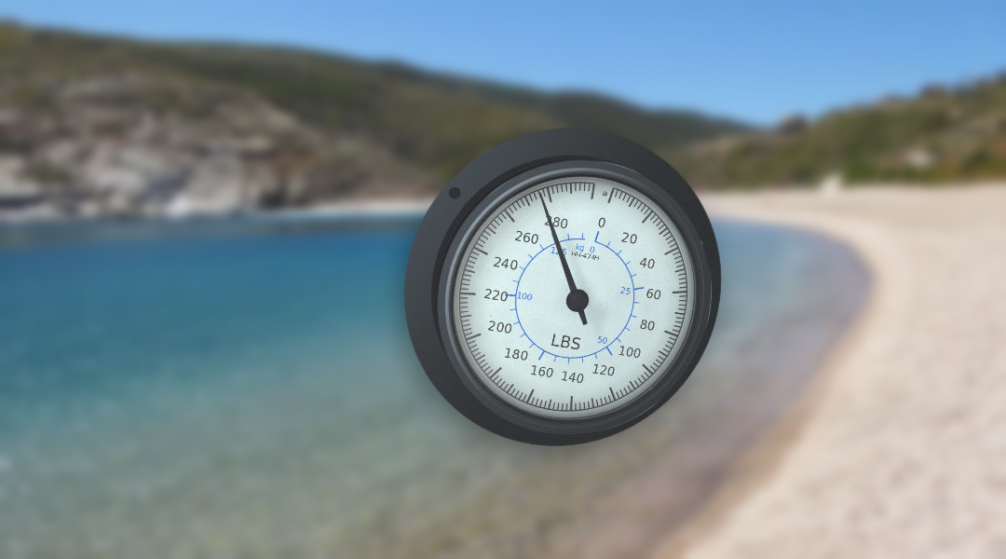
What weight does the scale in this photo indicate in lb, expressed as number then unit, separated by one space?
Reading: 276 lb
